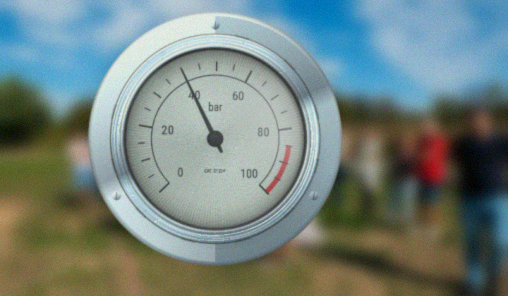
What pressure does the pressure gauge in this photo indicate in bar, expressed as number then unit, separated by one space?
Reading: 40 bar
